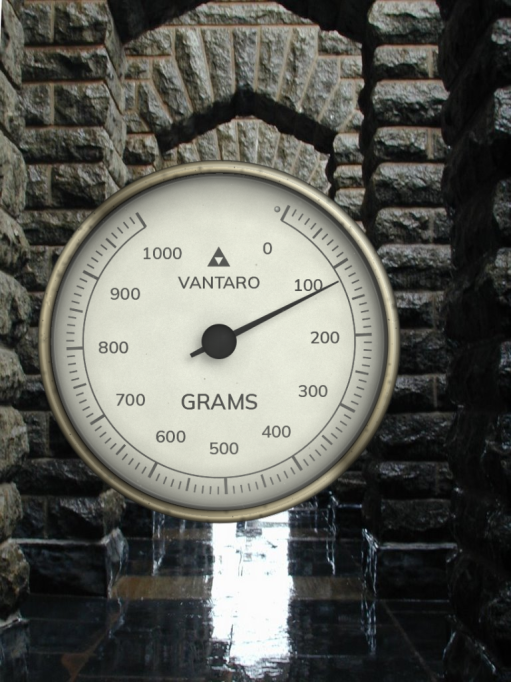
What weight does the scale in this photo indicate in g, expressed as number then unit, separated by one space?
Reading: 120 g
